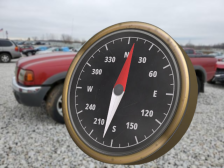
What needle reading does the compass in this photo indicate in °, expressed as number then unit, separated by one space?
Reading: 10 °
